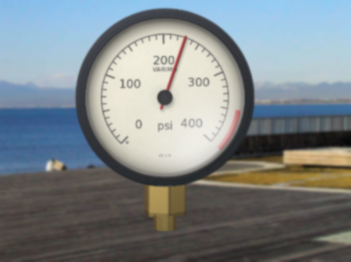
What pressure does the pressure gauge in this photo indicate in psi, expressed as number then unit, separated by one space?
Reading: 230 psi
